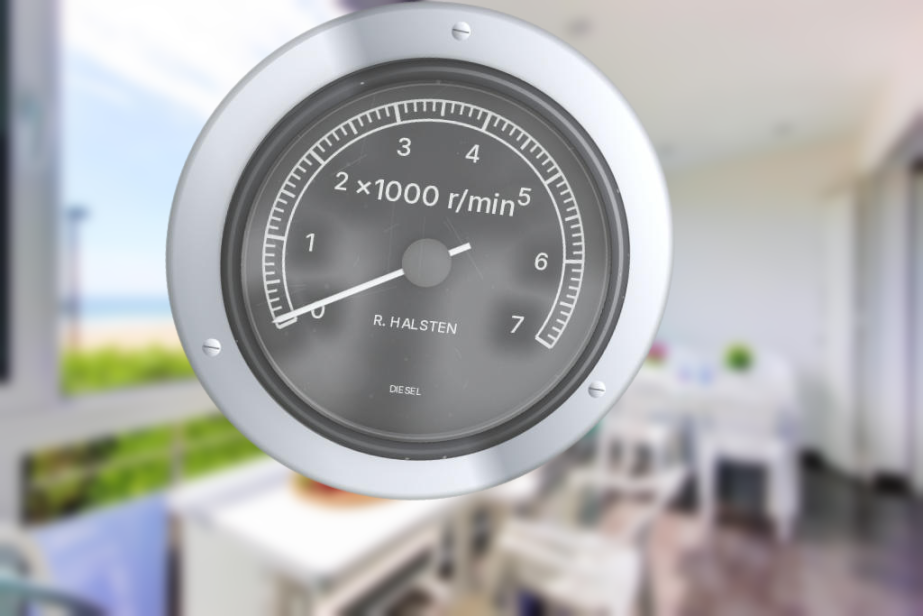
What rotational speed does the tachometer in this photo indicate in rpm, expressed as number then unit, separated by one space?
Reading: 100 rpm
